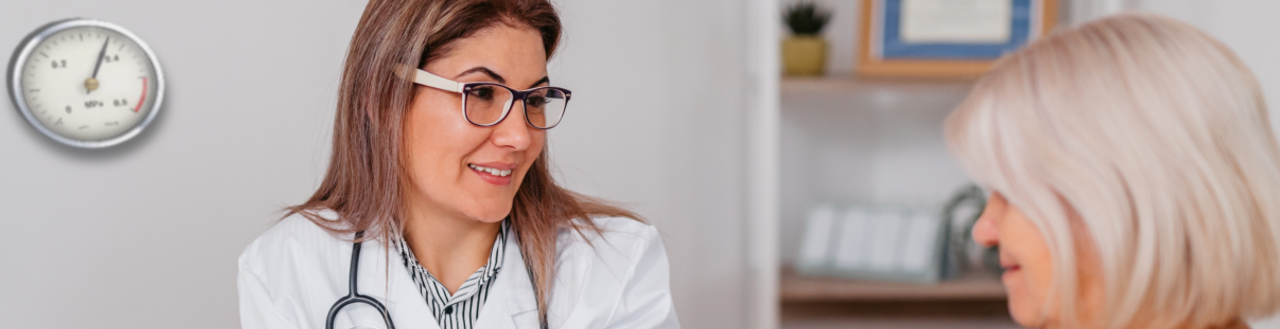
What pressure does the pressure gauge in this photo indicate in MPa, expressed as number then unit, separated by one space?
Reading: 0.36 MPa
